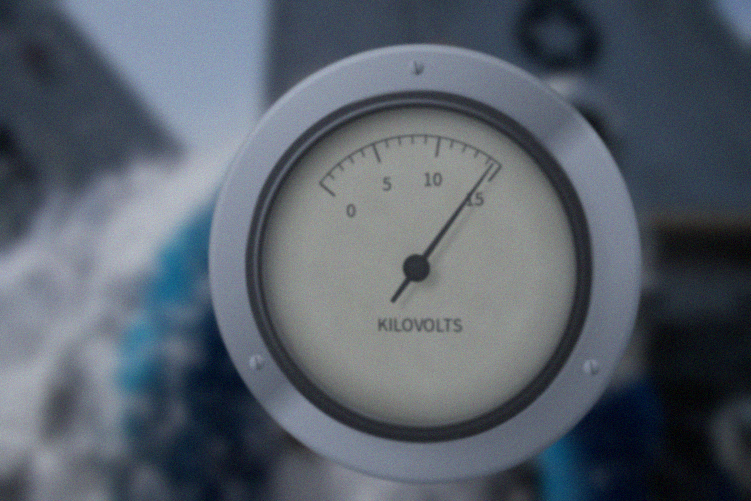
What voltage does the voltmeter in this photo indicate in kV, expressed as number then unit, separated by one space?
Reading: 14.5 kV
